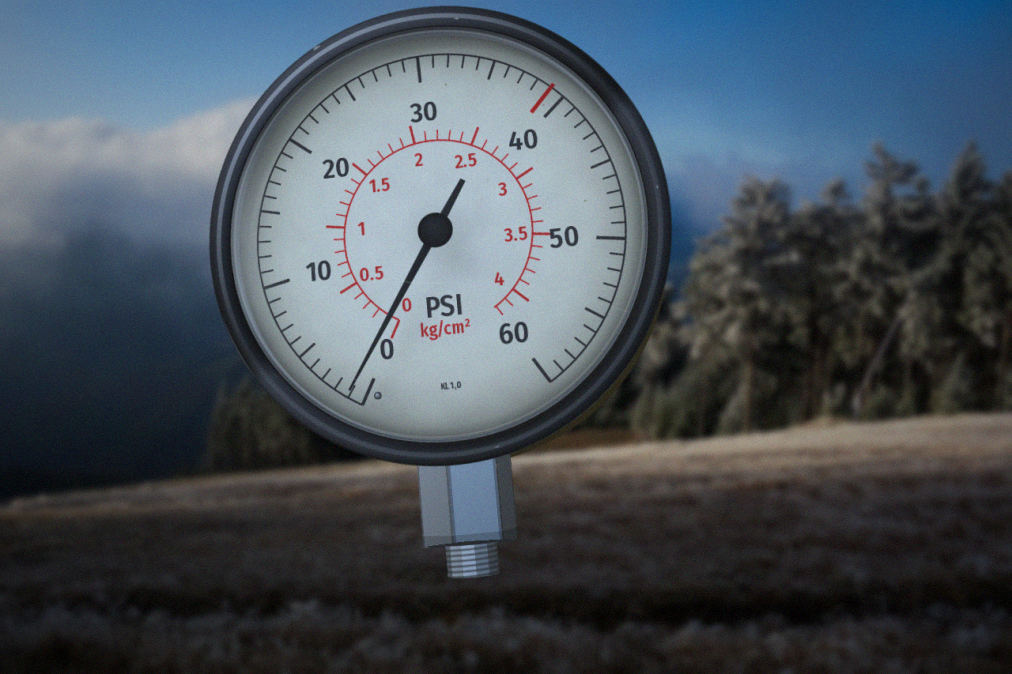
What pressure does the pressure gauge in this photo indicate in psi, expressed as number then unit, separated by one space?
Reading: 1 psi
